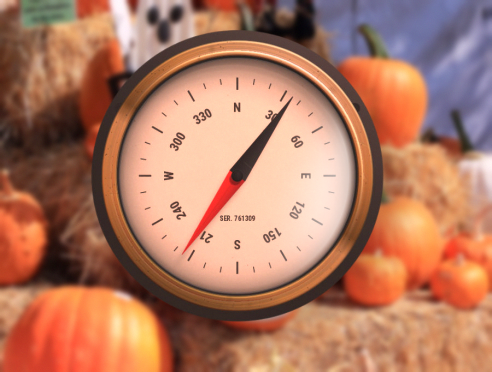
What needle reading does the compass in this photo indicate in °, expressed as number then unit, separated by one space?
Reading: 215 °
